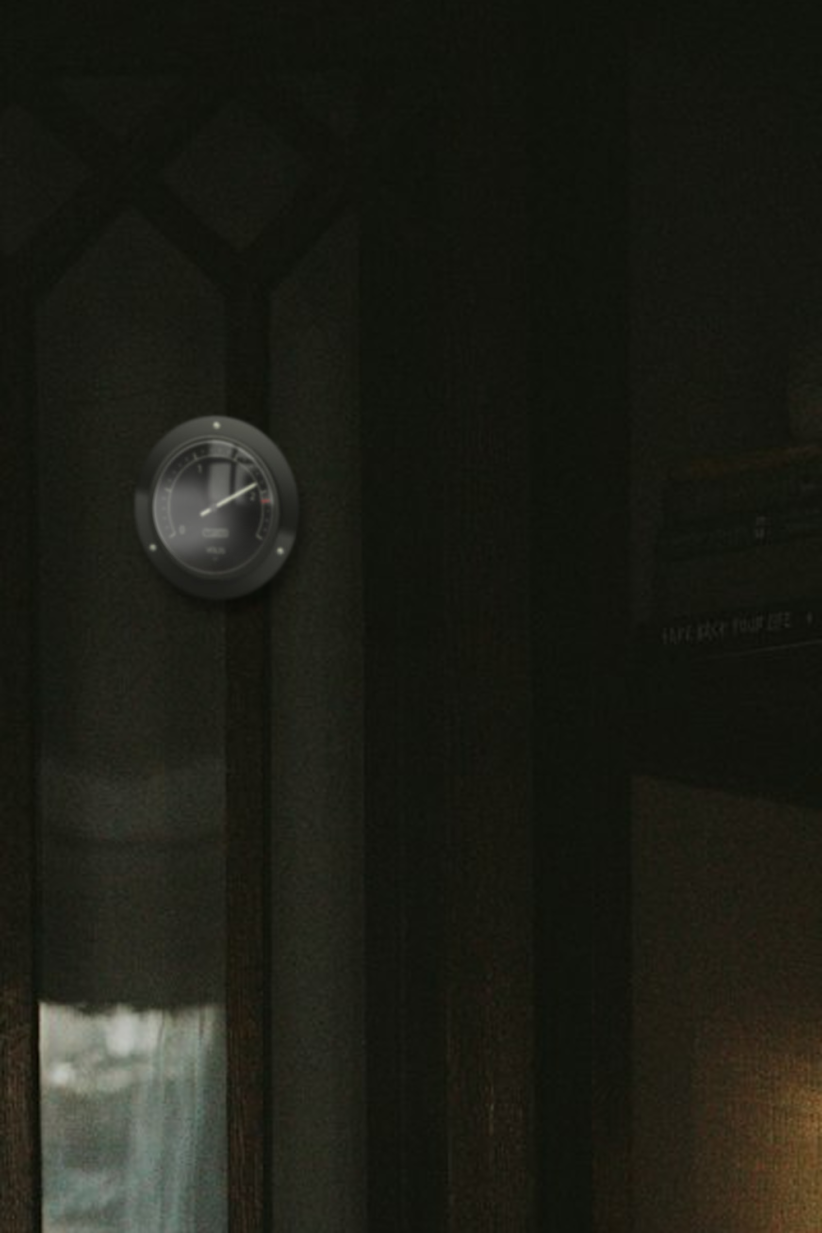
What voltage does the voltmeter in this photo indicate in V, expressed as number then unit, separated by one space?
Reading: 1.9 V
